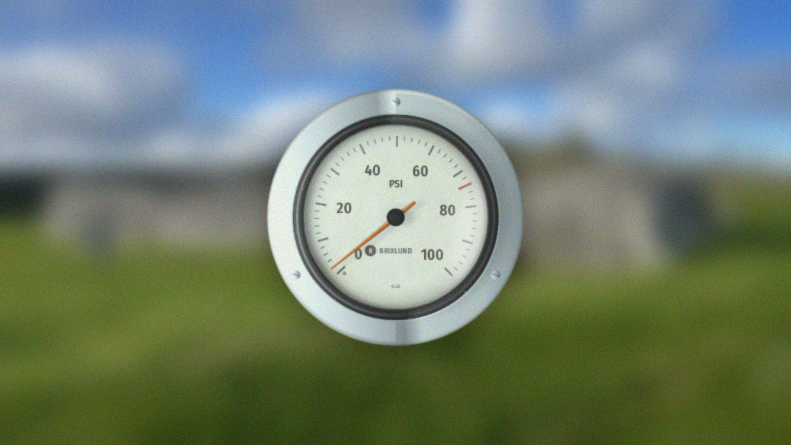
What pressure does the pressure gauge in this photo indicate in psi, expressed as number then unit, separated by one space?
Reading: 2 psi
